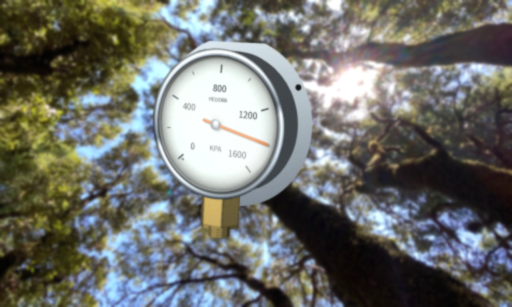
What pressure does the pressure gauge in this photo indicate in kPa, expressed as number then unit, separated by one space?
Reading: 1400 kPa
